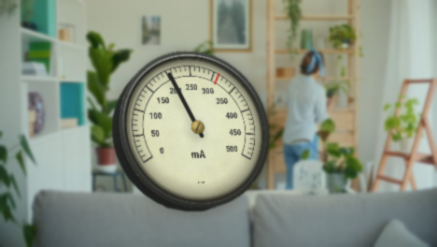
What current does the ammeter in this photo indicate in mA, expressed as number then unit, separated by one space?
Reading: 200 mA
